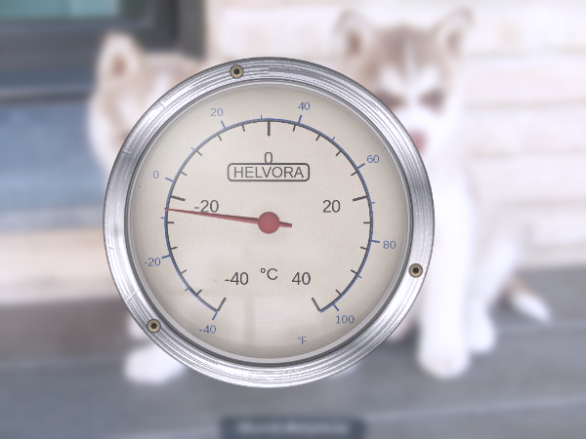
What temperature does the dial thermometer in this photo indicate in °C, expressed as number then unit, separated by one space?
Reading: -22 °C
